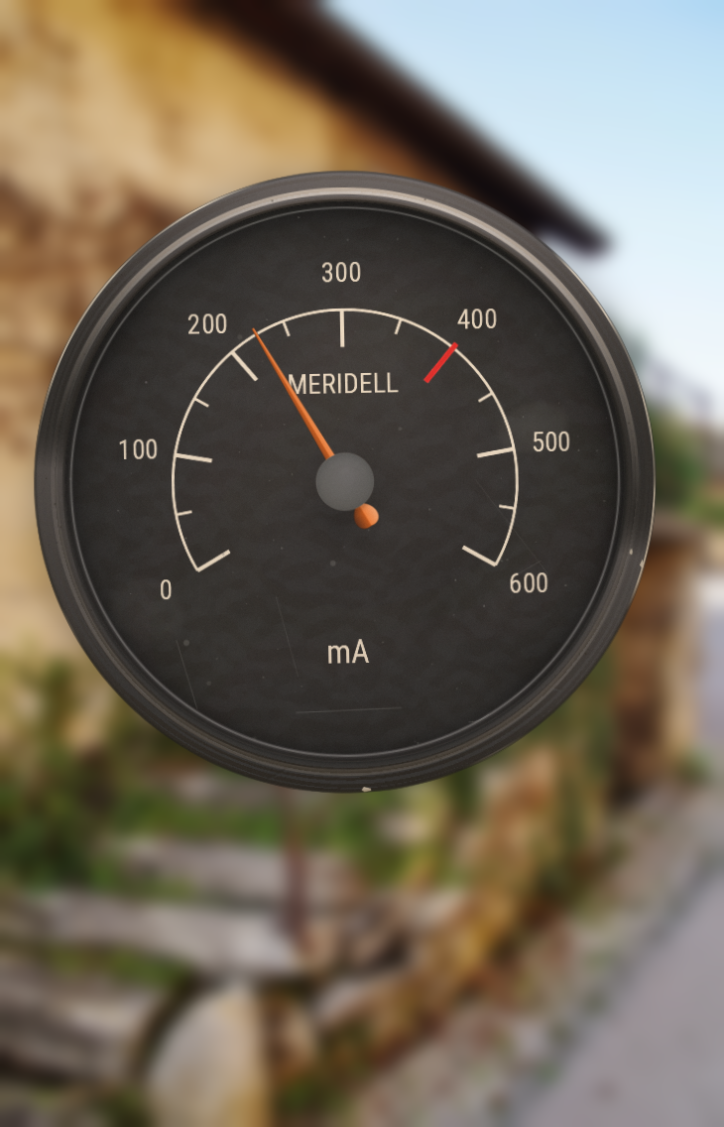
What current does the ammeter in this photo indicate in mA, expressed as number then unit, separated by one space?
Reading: 225 mA
